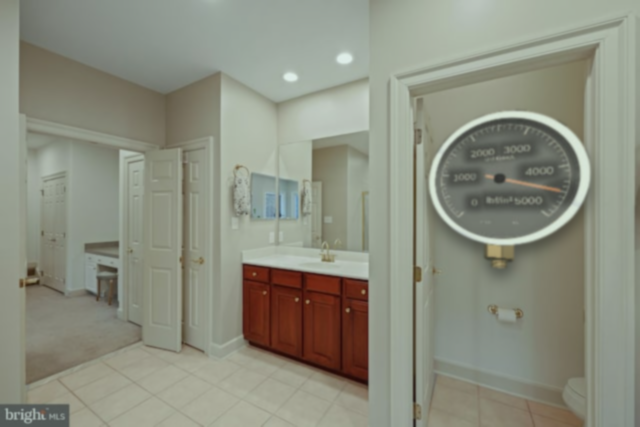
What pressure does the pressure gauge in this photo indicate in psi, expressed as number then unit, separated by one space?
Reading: 4500 psi
